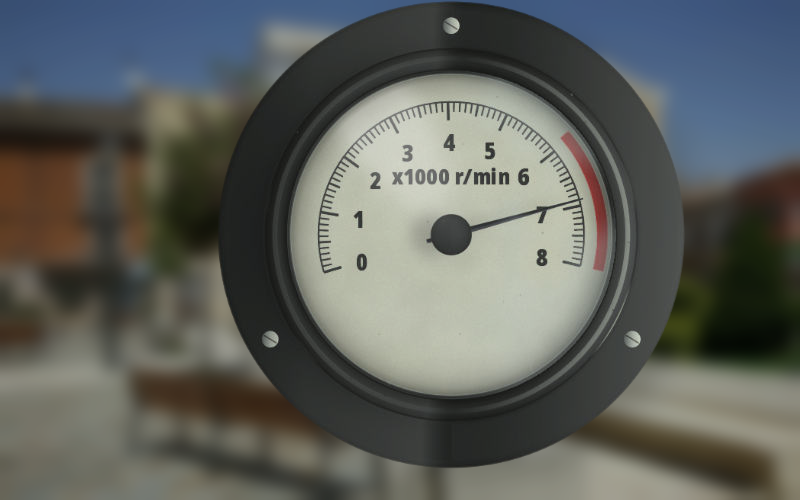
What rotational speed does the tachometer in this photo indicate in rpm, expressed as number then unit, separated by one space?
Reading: 6900 rpm
